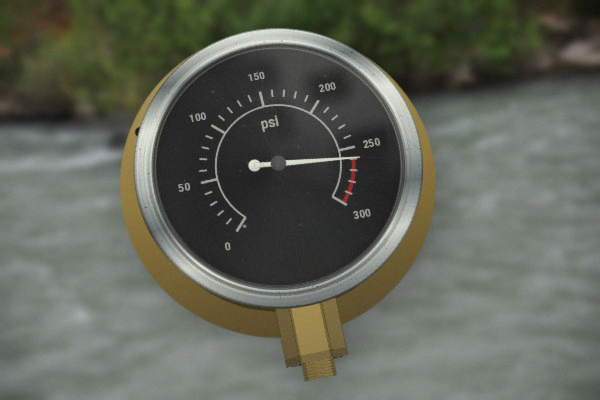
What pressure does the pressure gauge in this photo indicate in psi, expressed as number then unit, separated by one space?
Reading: 260 psi
